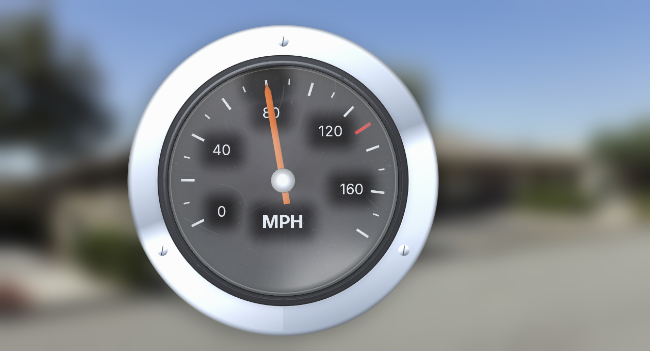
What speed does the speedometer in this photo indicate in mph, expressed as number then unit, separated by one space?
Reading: 80 mph
